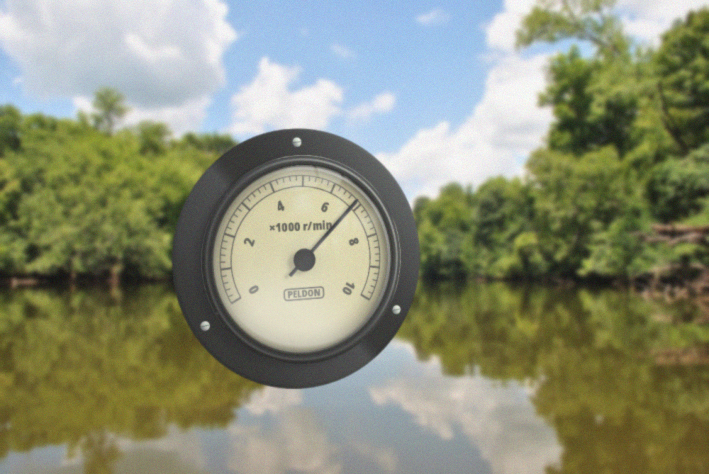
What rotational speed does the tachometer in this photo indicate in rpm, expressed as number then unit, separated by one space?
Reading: 6800 rpm
